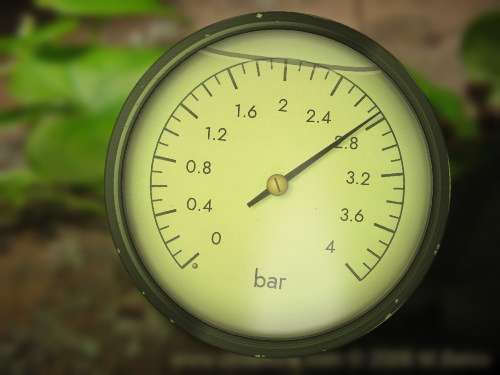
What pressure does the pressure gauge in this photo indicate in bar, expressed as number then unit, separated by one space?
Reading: 2.75 bar
